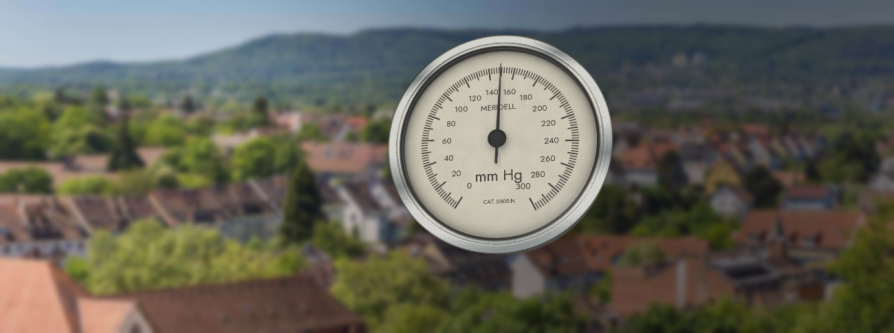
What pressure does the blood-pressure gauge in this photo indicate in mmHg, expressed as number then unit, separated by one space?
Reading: 150 mmHg
